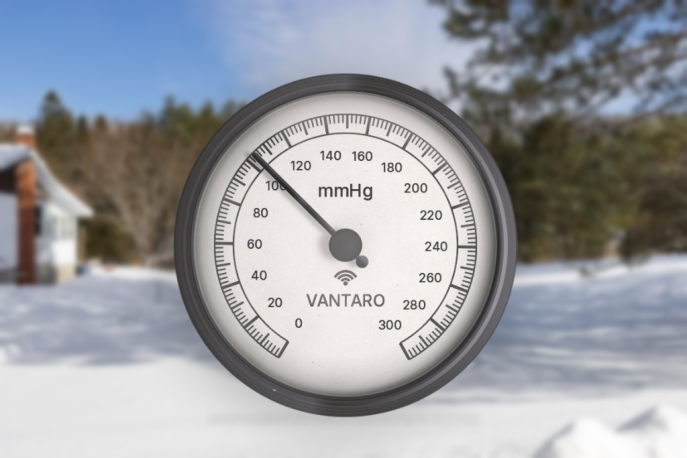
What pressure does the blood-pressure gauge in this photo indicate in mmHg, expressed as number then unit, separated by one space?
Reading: 104 mmHg
